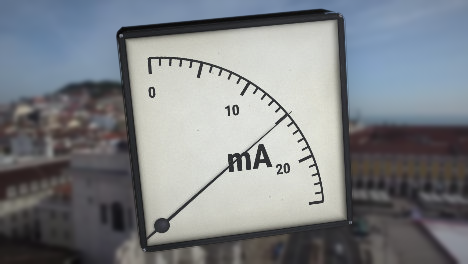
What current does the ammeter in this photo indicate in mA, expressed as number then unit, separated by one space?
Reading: 15 mA
